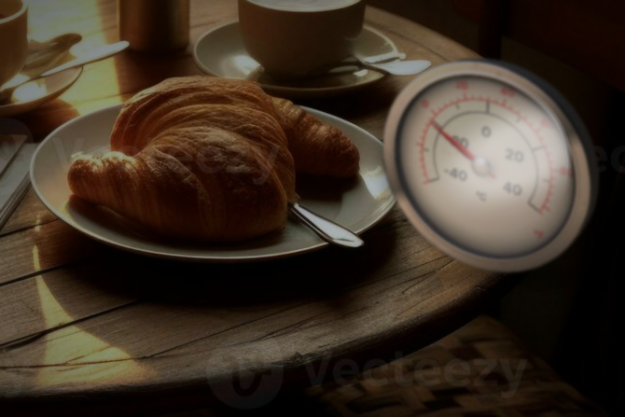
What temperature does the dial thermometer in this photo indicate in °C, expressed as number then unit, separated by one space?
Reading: -20 °C
